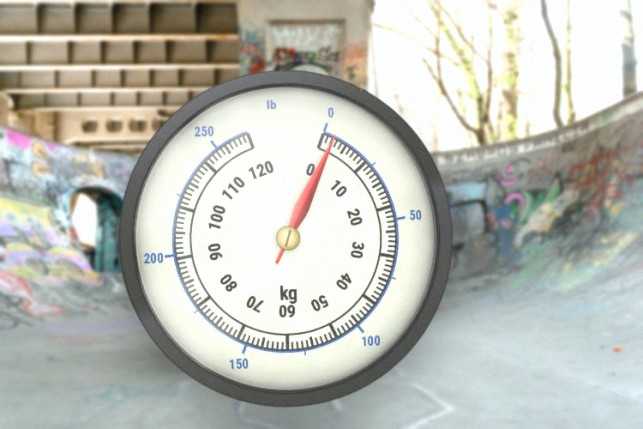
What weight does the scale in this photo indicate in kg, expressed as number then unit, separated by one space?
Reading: 2 kg
